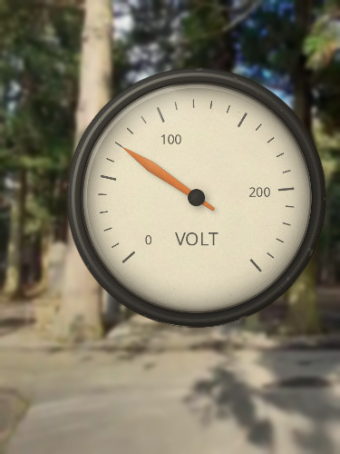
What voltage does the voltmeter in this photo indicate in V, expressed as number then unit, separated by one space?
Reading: 70 V
